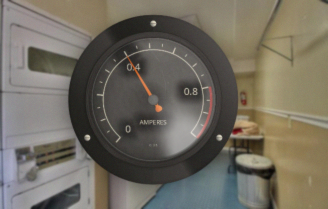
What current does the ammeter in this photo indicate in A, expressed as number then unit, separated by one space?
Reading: 0.4 A
